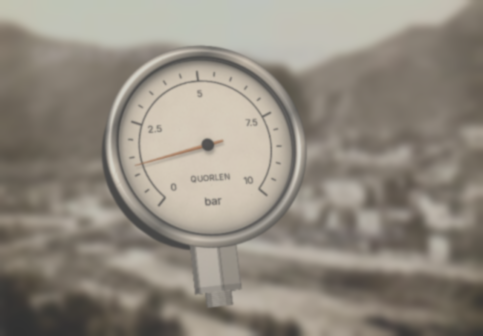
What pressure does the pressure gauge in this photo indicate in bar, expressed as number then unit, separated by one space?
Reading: 1.25 bar
